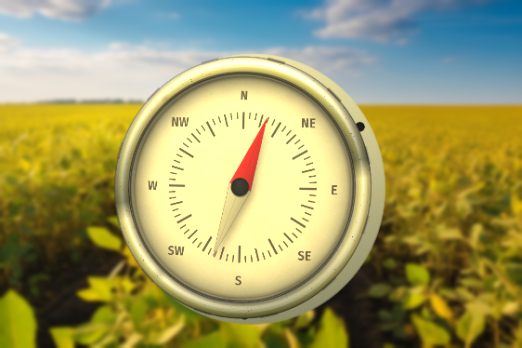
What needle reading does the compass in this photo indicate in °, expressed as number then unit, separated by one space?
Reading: 20 °
